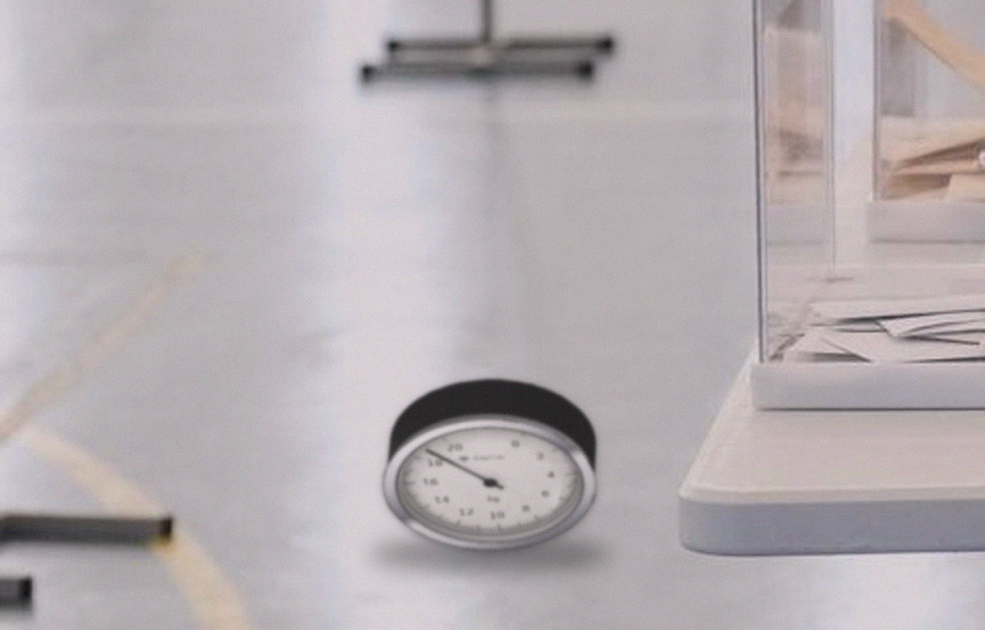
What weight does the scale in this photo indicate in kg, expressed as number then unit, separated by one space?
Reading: 19 kg
